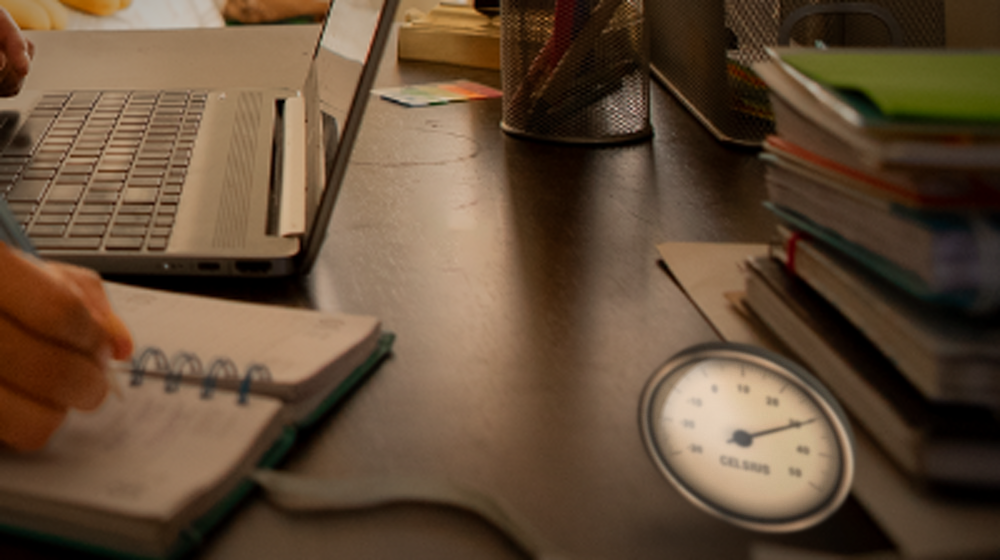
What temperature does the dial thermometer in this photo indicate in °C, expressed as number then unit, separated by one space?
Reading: 30 °C
